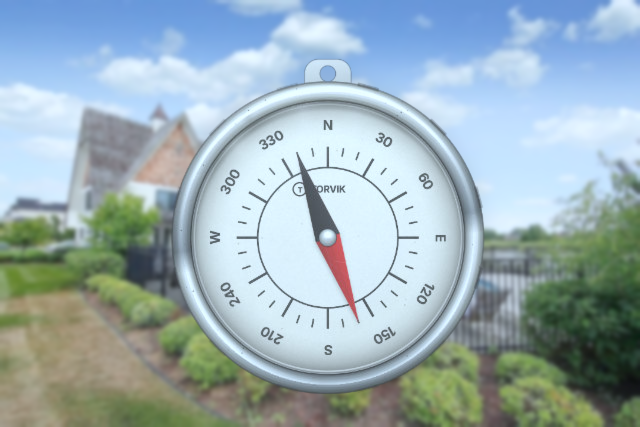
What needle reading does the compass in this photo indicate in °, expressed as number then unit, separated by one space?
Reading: 160 °
